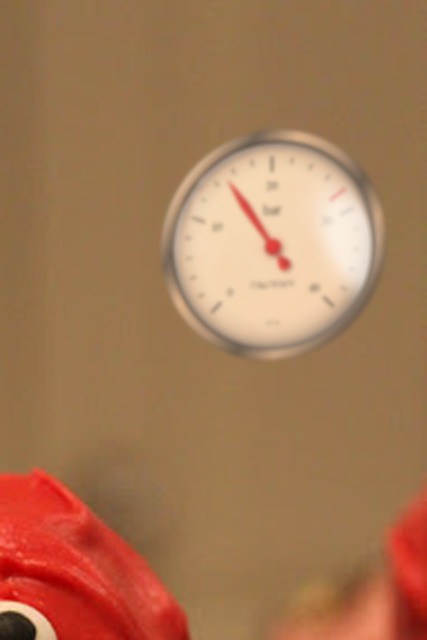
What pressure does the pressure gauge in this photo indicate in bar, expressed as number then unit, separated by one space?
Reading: 15 bar
